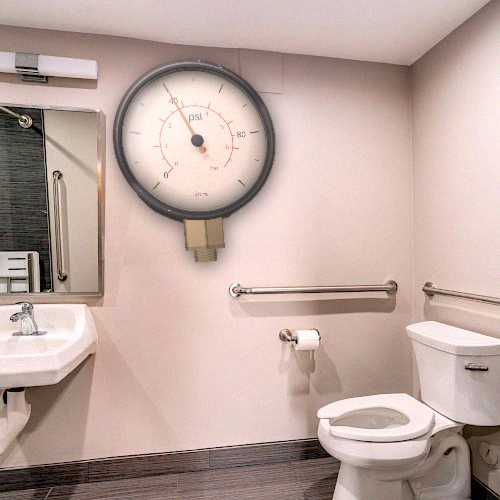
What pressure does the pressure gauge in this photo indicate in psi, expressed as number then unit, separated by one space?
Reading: 40 psi
